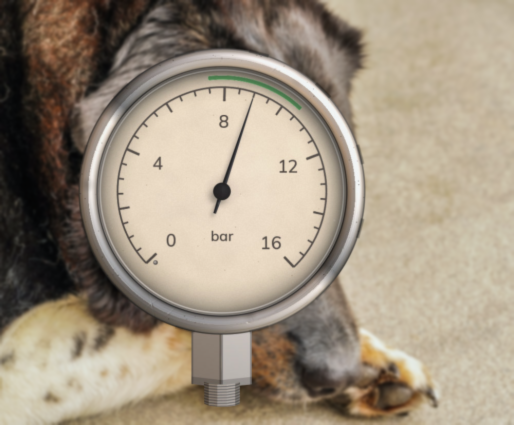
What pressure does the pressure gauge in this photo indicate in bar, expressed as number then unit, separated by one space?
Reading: 9 bar
